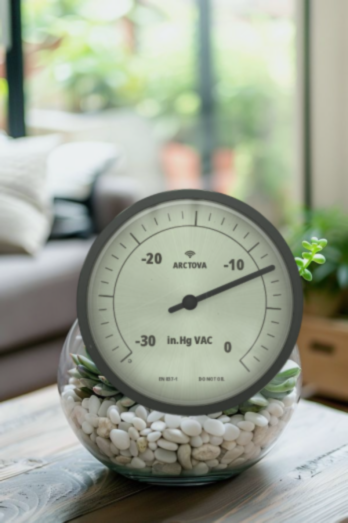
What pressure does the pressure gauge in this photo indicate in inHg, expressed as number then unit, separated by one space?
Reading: -8 inHg
